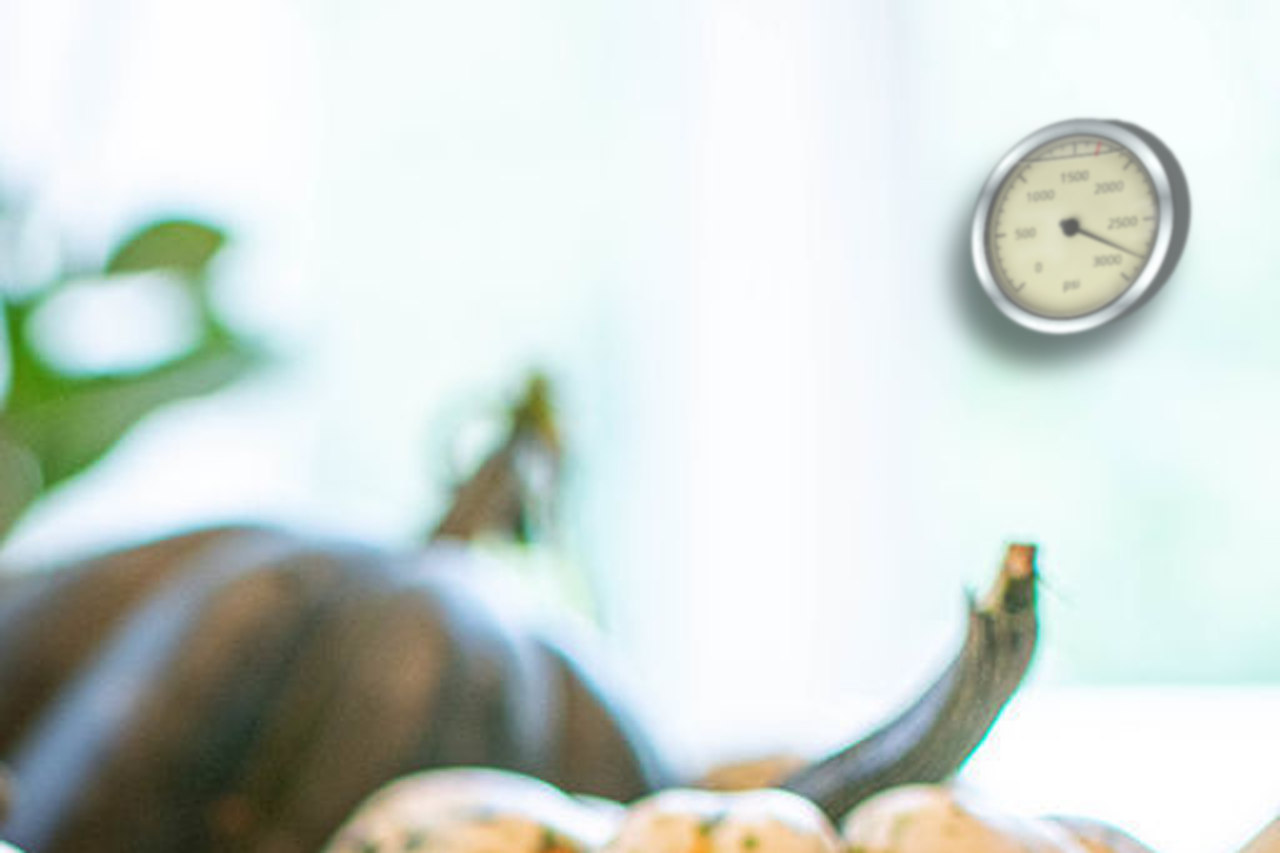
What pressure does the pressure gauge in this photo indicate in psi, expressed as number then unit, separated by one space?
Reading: 2800 psi
